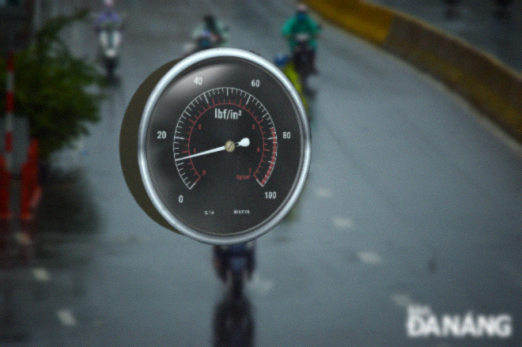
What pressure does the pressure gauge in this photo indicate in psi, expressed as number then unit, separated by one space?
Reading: 12 psi
